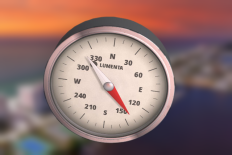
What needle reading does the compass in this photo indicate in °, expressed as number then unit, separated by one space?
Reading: 140 °
